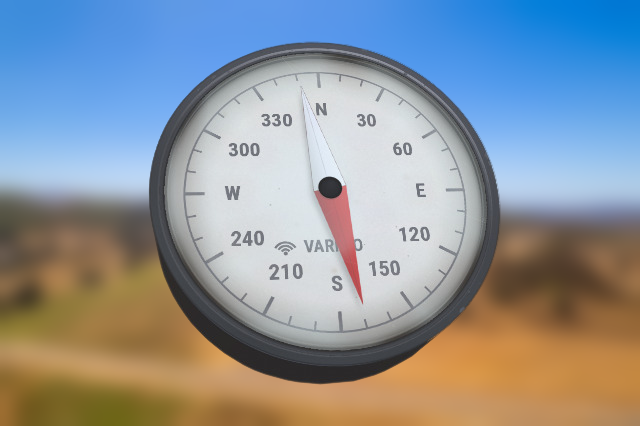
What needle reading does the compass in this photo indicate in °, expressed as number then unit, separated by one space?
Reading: 170 °
